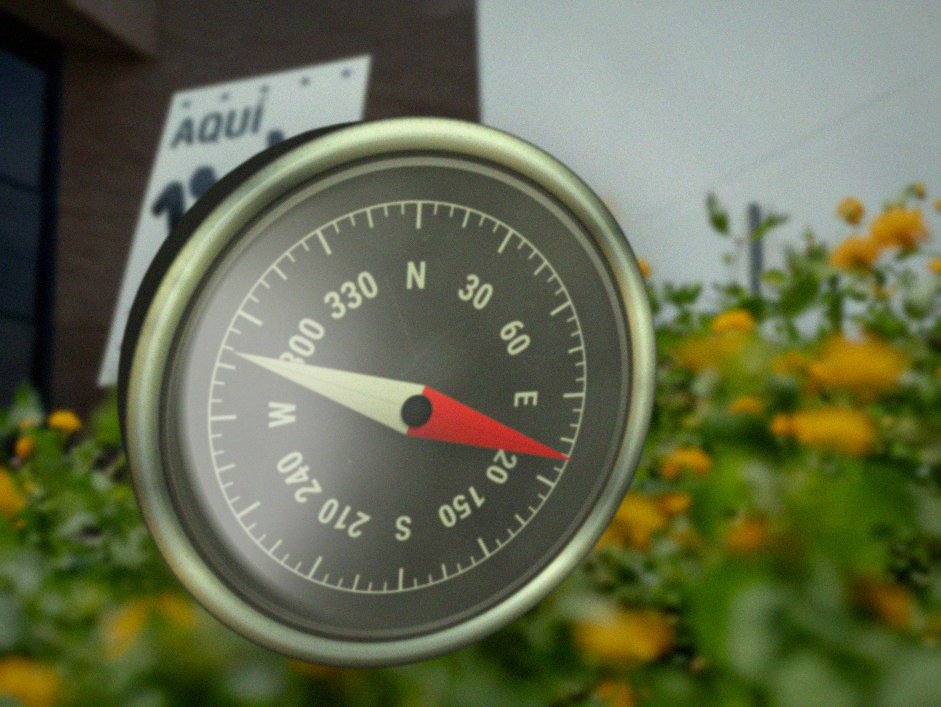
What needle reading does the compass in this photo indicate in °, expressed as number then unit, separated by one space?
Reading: 110 °
